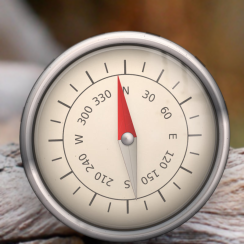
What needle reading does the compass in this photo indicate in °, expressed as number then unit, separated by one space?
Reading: 352.5 °
